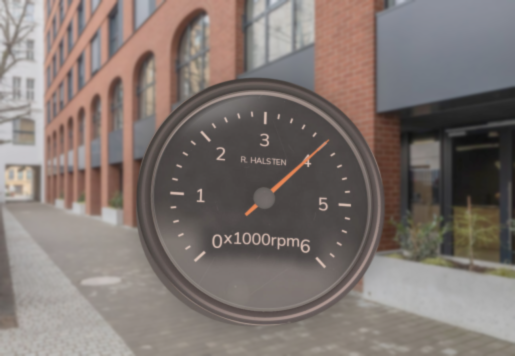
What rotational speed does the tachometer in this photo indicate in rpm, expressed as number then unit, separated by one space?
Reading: 4000 rpm
